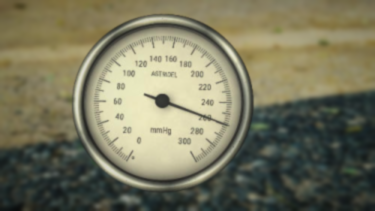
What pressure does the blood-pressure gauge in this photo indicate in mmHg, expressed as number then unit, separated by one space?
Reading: 260 mmHg
